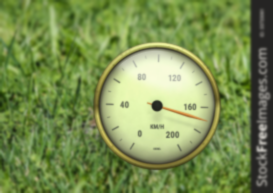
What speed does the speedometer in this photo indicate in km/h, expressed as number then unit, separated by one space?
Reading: 170 km/h
